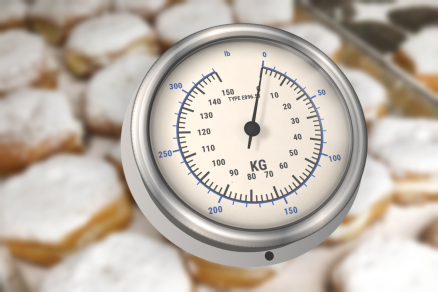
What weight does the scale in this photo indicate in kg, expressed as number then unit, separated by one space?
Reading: 0 kg
